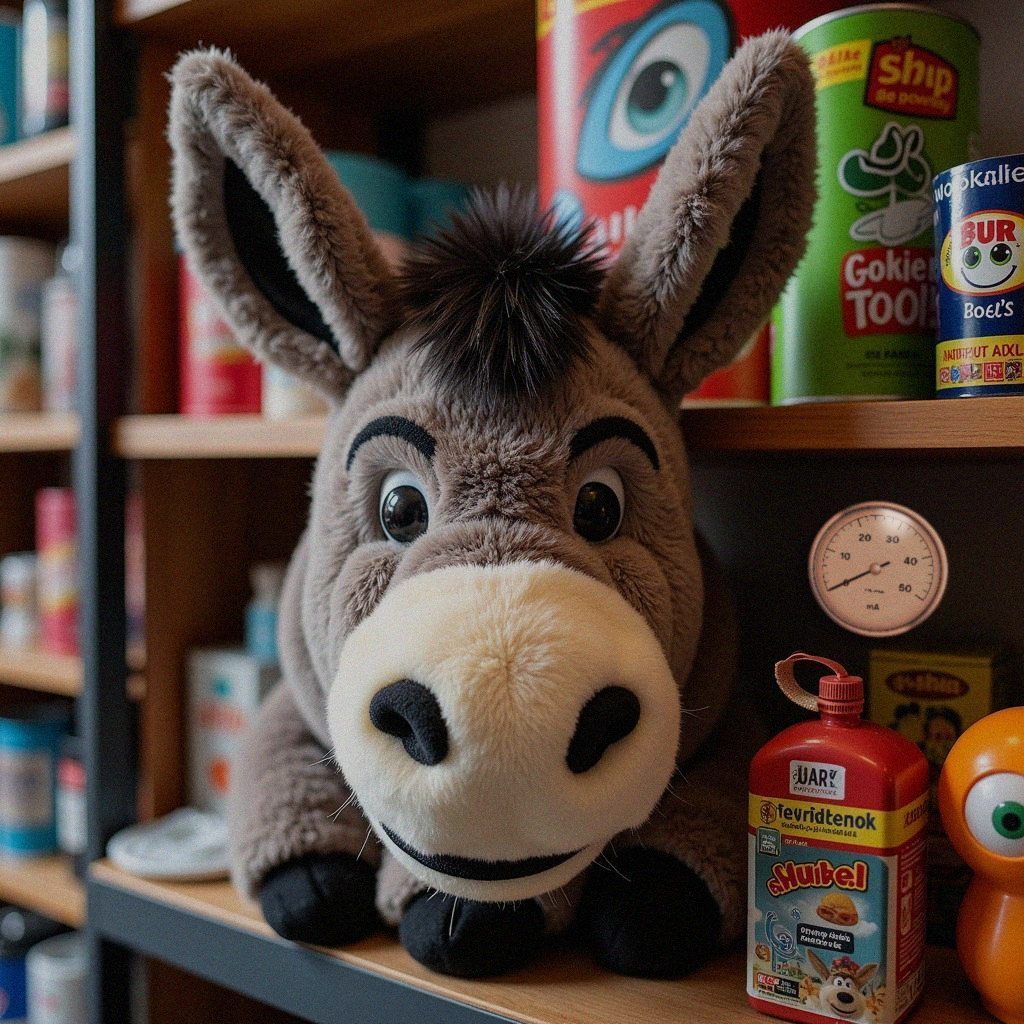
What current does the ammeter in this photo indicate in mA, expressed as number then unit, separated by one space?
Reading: 0 mA
